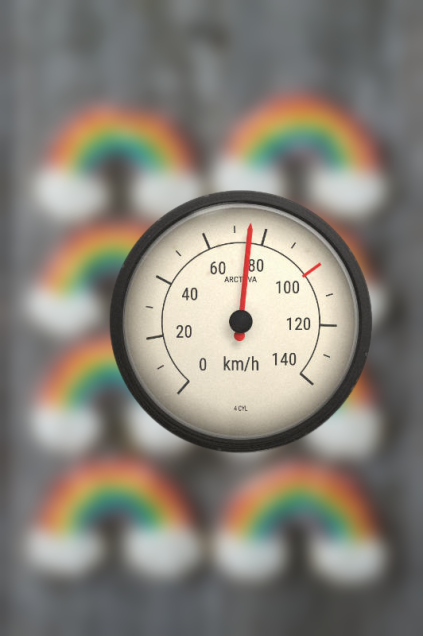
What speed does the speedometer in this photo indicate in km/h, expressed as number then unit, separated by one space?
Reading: 75 km/h
